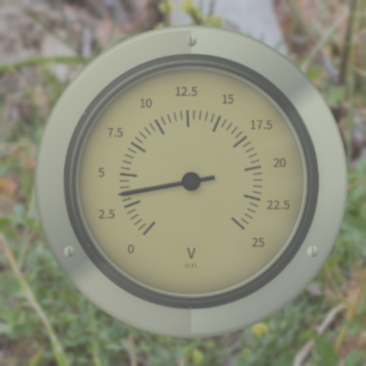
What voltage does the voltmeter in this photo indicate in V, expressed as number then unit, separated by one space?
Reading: 3.5 V
